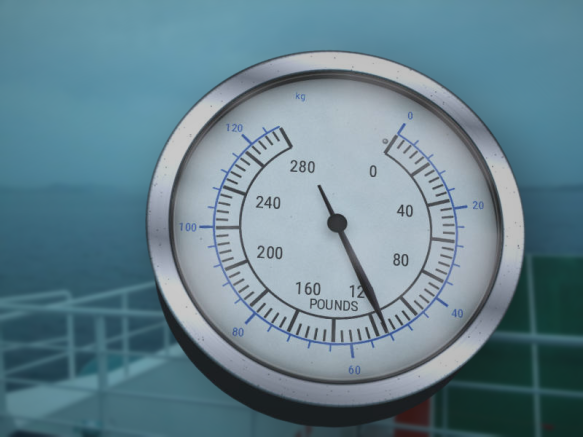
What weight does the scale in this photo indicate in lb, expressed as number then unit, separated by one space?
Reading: 116 lb
